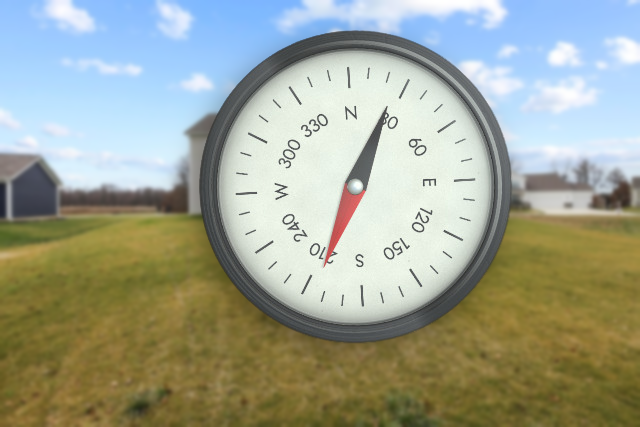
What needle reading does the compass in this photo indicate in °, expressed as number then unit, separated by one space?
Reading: 205 °
